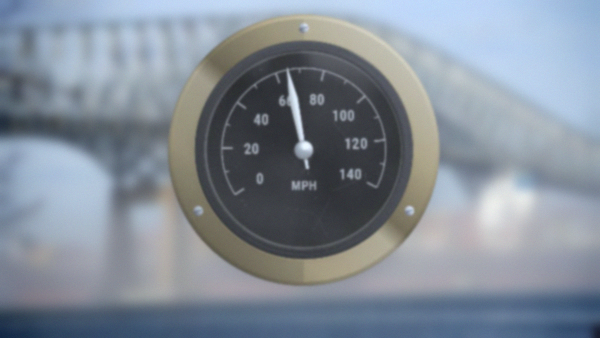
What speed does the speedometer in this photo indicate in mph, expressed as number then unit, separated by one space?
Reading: 65 mph
